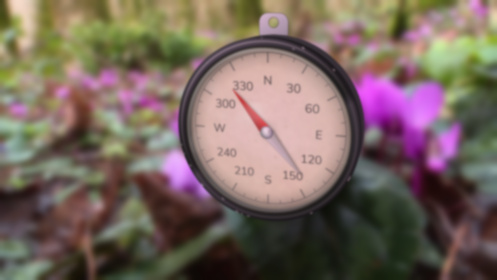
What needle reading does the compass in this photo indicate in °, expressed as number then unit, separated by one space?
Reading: 320 °
